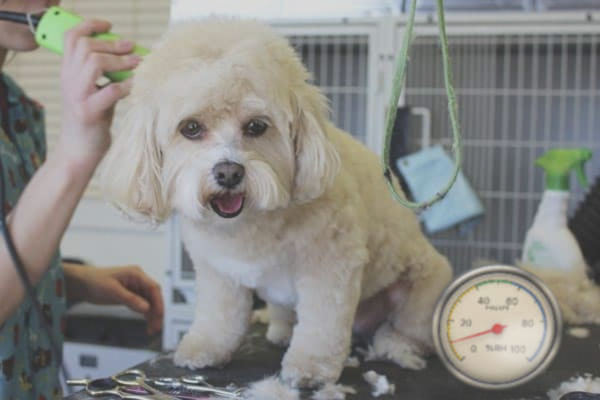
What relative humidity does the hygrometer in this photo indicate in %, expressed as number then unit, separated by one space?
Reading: 10 %
